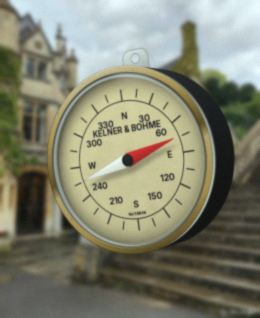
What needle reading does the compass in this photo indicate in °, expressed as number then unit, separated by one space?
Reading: 75 °
